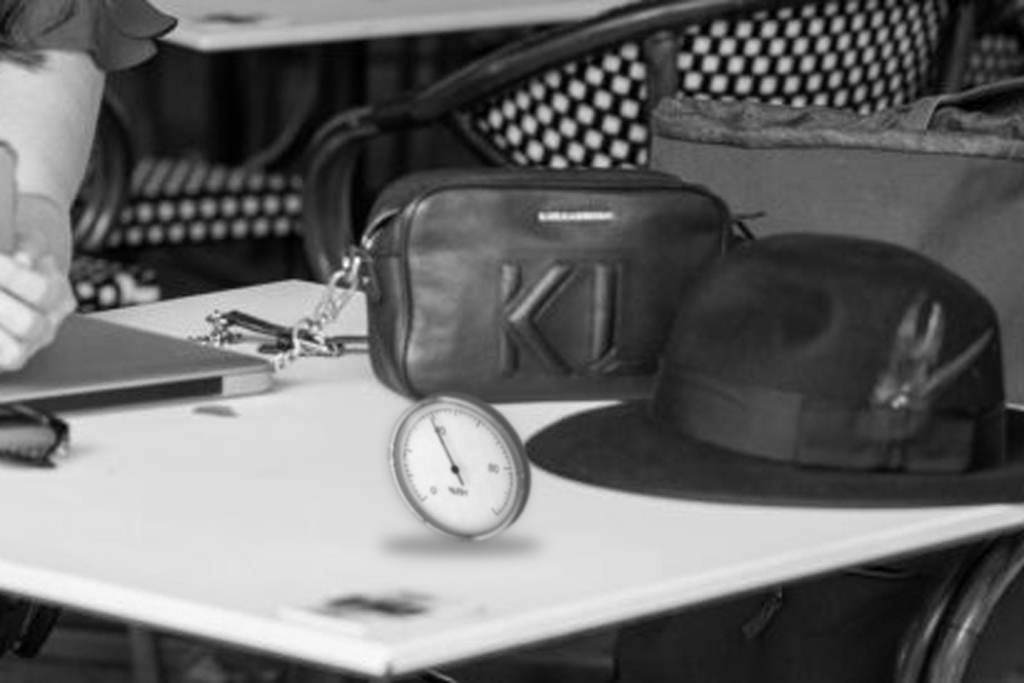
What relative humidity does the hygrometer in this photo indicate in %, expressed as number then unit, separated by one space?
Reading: 40 %
